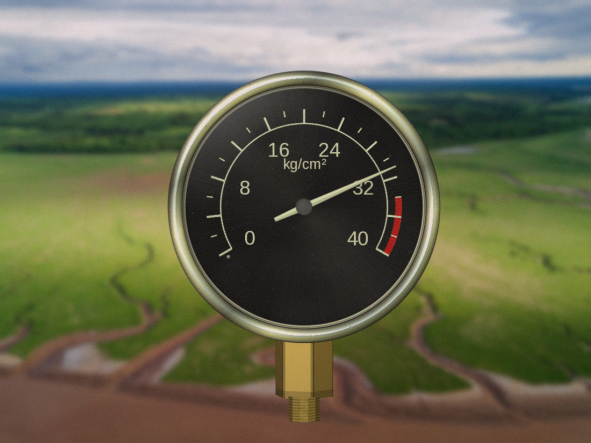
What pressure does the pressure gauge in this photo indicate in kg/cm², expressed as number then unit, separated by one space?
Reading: 31 kg/cm²
